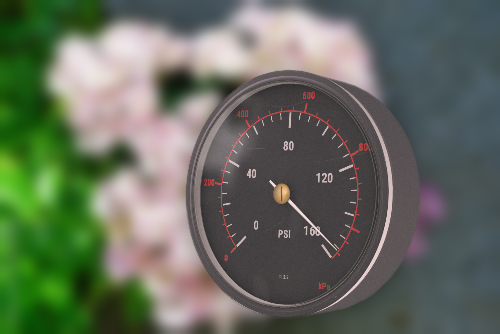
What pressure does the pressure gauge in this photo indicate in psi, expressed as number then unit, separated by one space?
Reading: 155 psi
